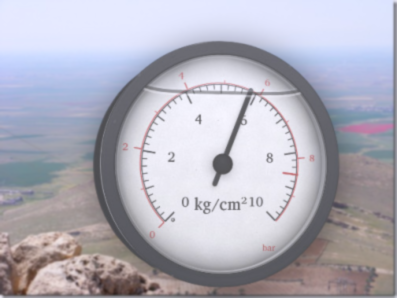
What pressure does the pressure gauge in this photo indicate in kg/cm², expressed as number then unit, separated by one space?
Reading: 5.8 kg/cm²
